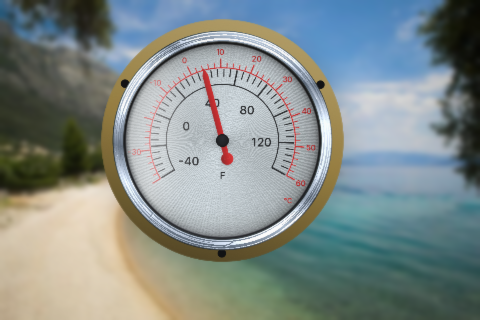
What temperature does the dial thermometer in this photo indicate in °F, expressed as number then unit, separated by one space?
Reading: 40 °F
